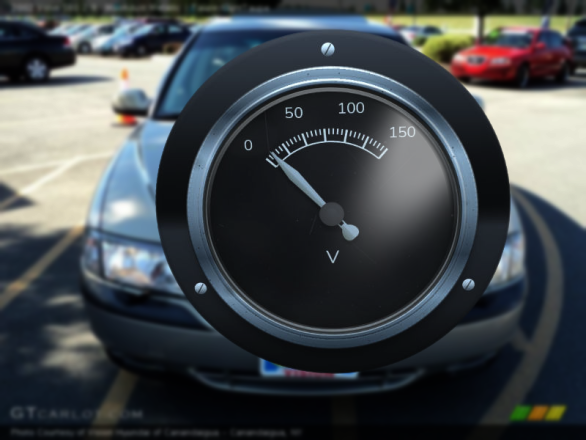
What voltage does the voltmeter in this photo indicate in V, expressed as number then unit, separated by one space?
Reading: 10 V
